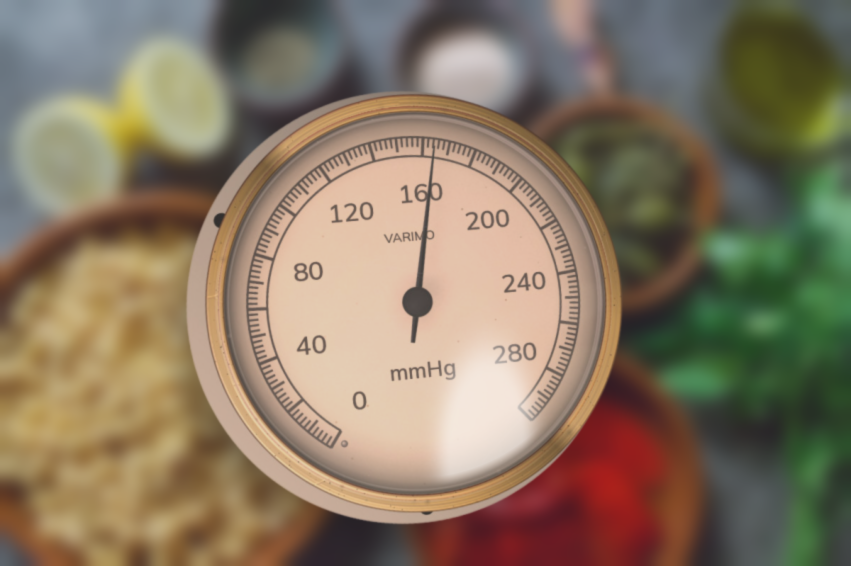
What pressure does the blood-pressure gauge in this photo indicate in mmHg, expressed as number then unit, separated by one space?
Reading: 164 mmHg
